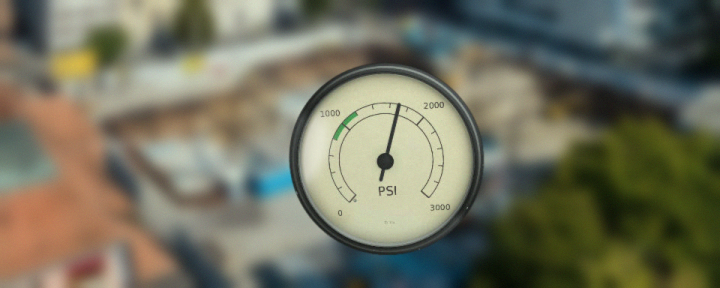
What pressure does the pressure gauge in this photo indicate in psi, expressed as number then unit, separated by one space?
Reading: 1700 psi
